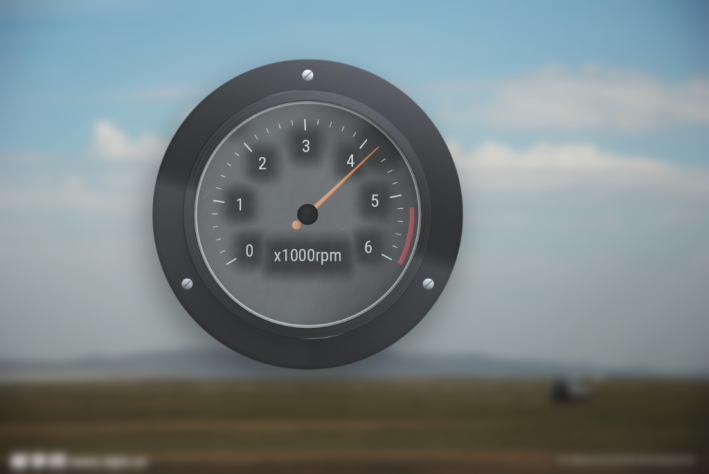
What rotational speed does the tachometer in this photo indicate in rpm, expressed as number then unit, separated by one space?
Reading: 4200 rpm
